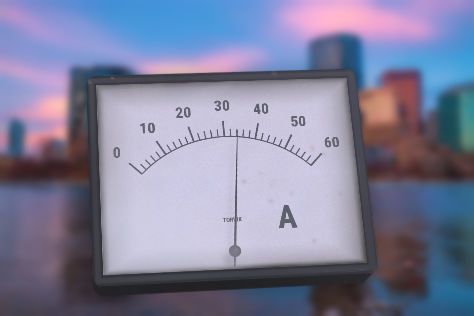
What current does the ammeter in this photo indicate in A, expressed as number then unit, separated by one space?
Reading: 34 A
